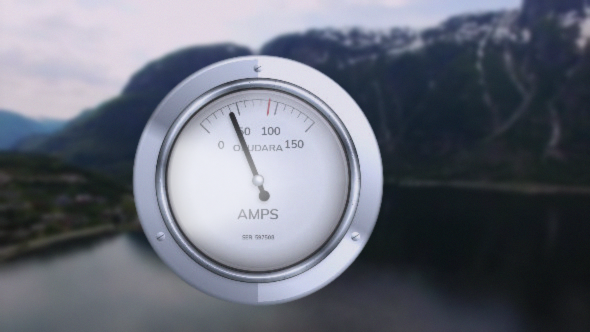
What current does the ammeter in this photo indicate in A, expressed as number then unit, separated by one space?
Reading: 40 A
